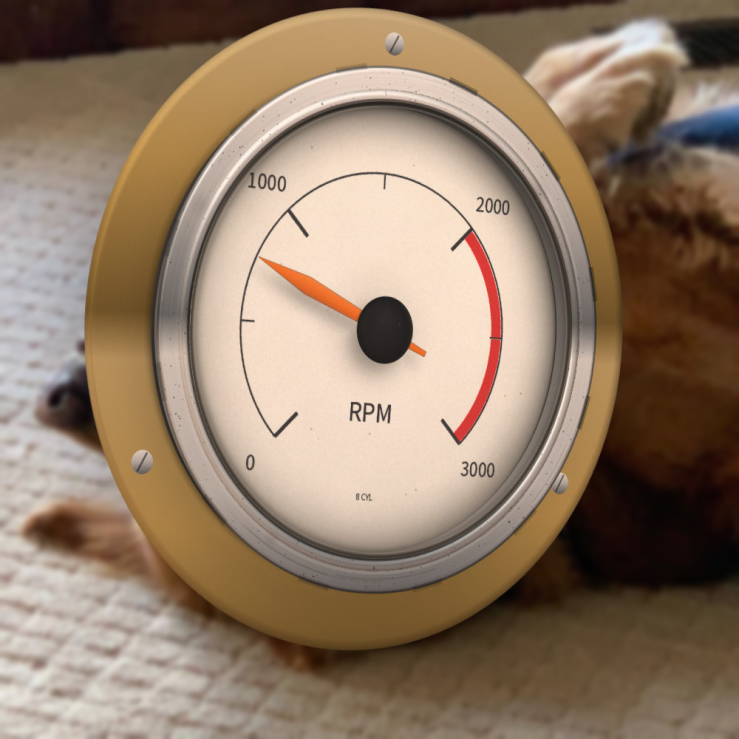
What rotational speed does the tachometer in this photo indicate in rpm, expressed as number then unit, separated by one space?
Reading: 750 rpm
